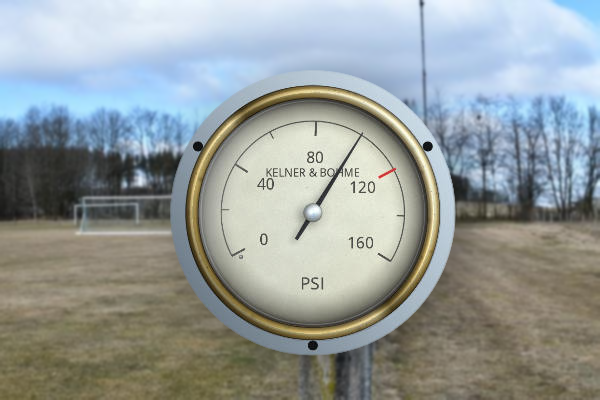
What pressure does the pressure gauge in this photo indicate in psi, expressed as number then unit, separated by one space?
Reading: 100 psi
